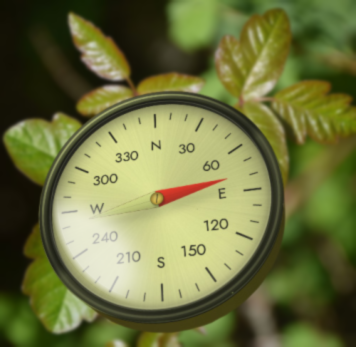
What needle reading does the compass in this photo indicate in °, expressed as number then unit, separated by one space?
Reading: 80 °
